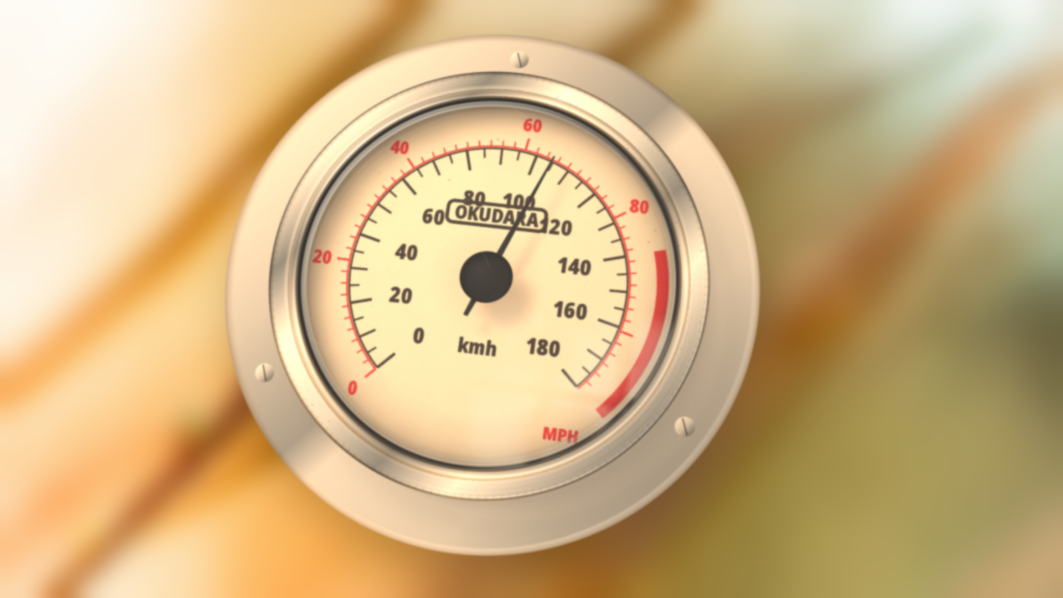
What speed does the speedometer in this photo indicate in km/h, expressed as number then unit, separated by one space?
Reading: 105 km/h
